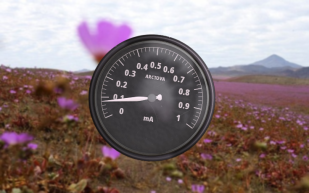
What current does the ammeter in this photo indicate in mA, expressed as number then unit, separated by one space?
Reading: 0.08 mA
